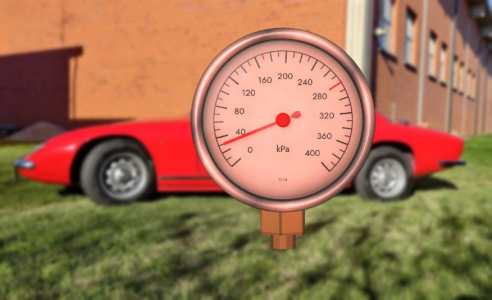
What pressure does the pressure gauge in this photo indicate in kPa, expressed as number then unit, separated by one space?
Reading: 30 kPa
